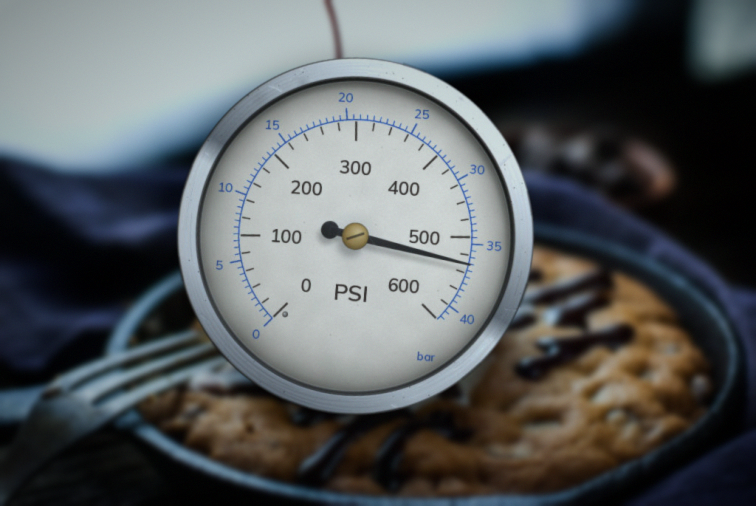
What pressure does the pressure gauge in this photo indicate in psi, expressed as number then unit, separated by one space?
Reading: 530 psi
